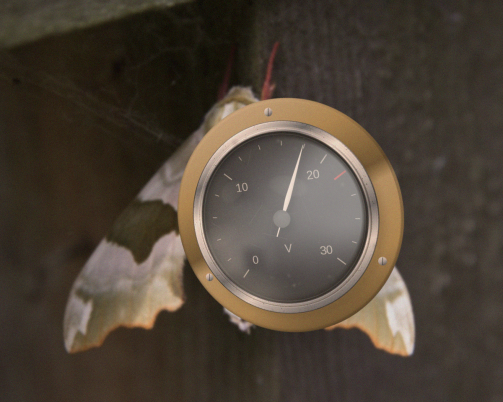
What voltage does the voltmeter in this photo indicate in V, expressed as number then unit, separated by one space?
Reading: 18 V
